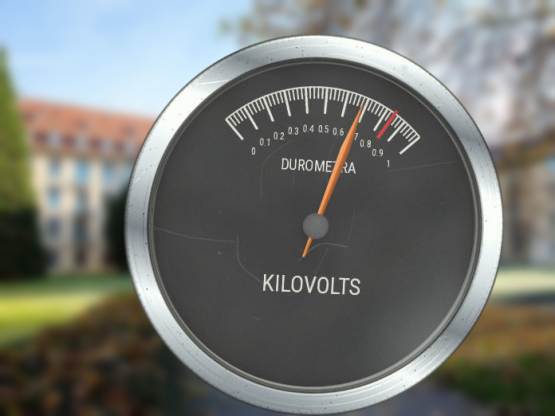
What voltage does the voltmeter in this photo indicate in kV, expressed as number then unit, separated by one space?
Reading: 0.68 kV
